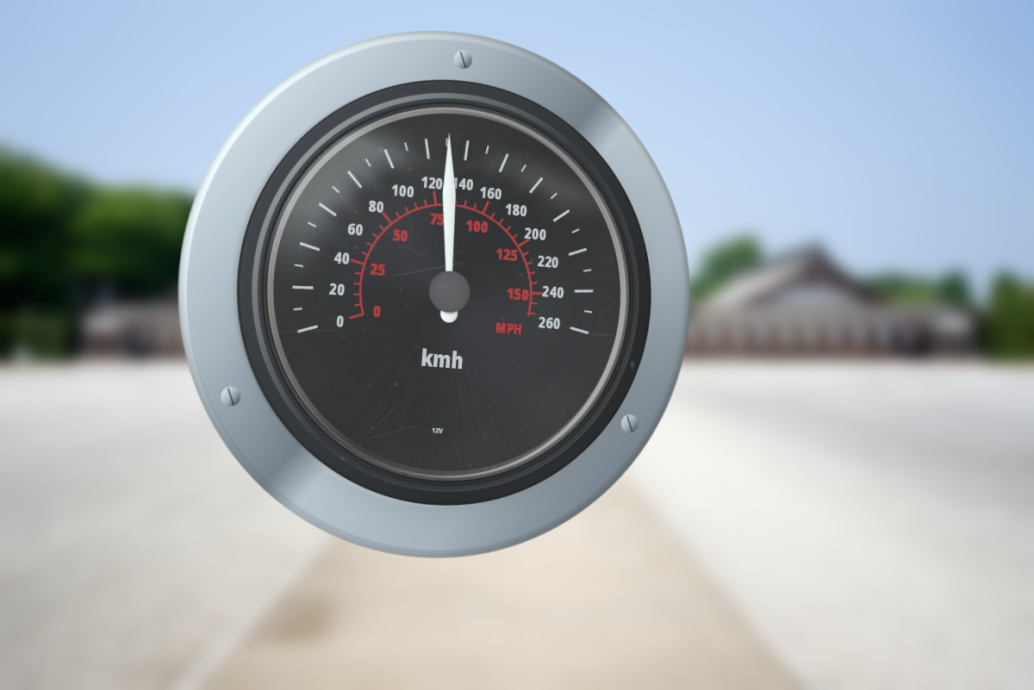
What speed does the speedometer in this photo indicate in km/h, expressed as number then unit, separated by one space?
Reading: 130 km/h
